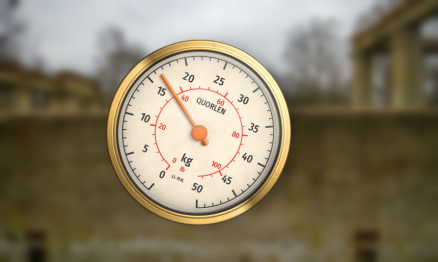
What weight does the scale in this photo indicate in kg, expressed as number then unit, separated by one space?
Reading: 16.5 kg
